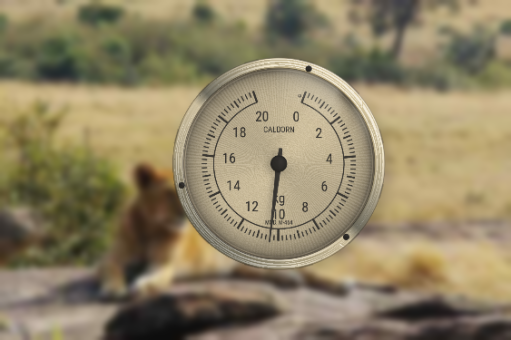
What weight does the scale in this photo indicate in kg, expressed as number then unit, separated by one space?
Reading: 10.4 kg
